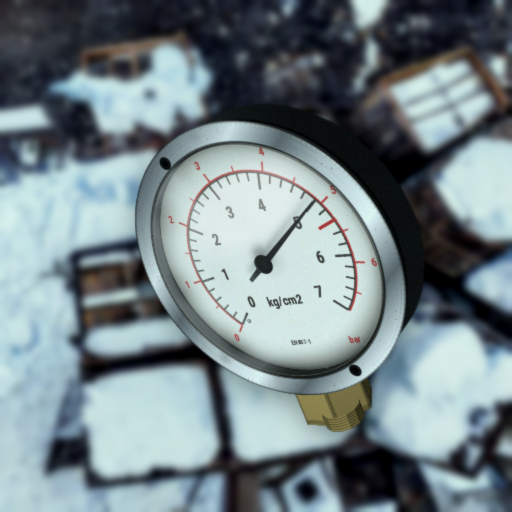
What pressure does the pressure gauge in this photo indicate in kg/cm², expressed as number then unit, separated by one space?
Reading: 5 kg/cm²
